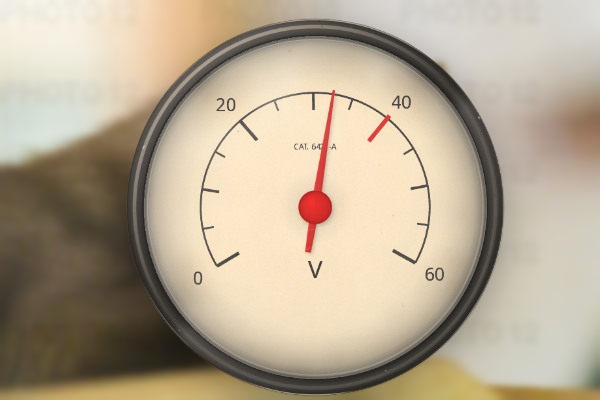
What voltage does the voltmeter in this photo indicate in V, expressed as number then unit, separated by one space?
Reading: 32.5 V
